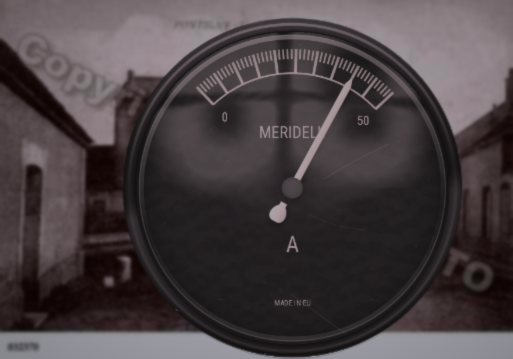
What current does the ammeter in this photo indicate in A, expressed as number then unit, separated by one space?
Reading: 40 A
